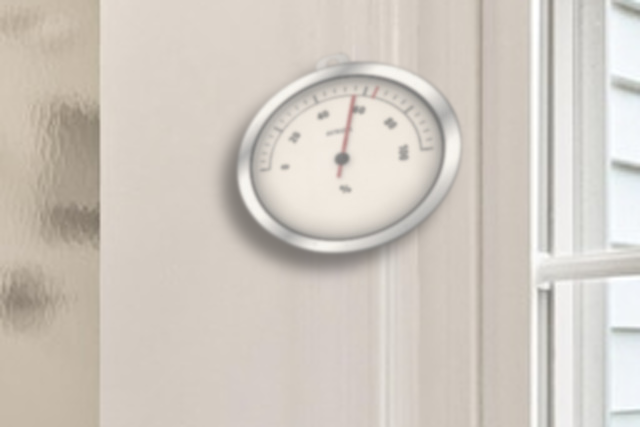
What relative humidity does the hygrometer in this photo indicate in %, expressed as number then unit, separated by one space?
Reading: 56 %
